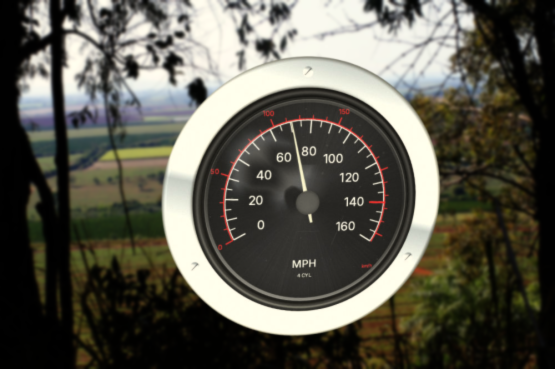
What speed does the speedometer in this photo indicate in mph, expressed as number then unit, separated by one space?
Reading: 70 mph
